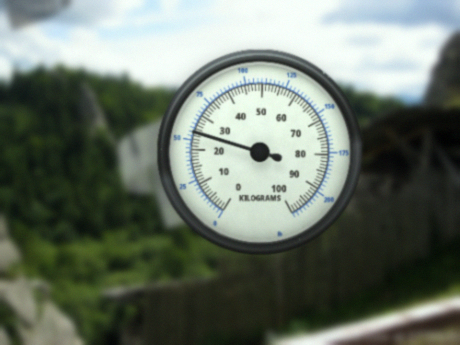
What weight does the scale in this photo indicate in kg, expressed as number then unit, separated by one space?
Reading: 25 kg
